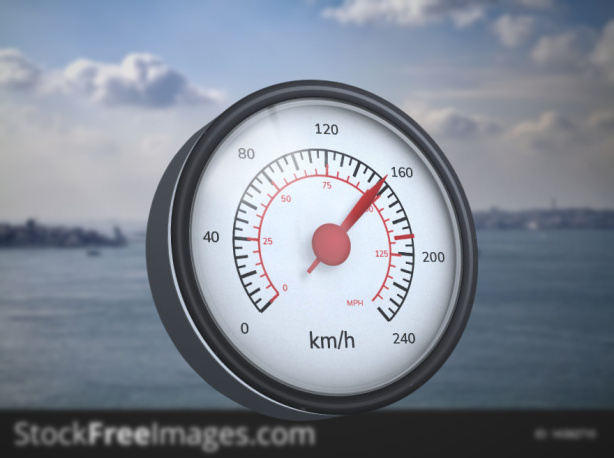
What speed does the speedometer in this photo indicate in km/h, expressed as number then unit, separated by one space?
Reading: 155 km/h
